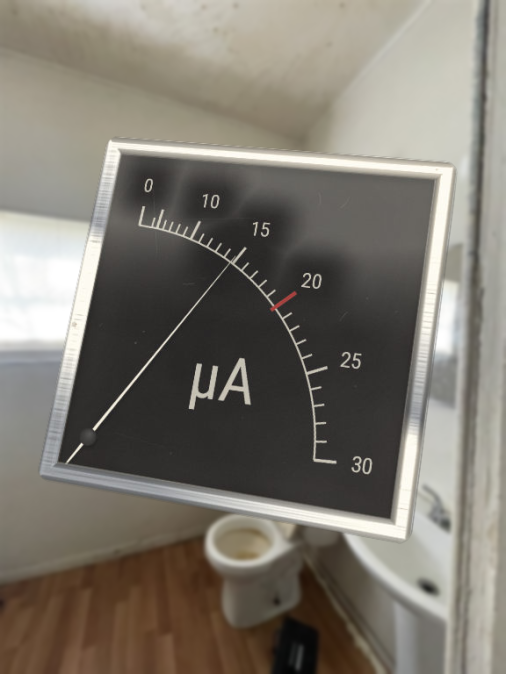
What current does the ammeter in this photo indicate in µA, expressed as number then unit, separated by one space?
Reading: 15 µA
